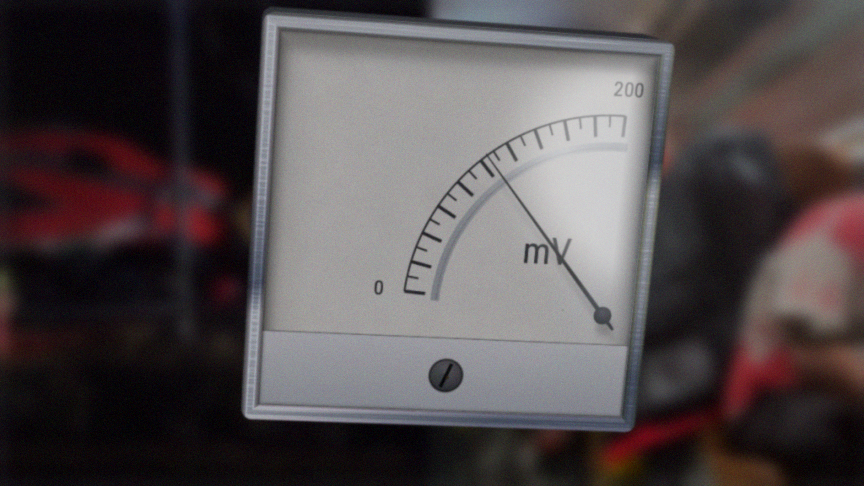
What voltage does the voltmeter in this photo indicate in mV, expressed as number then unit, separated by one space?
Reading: 105 mV
